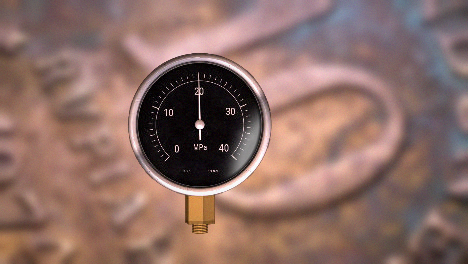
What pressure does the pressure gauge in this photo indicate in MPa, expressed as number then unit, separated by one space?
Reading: 20 MPa
